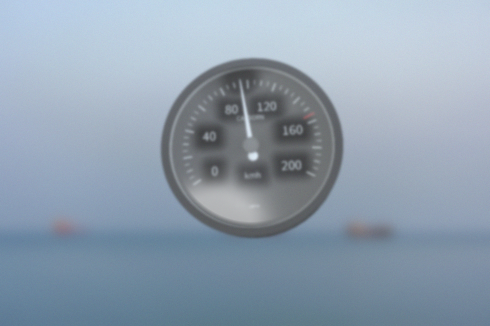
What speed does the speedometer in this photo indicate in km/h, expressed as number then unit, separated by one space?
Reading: 95 km/h
